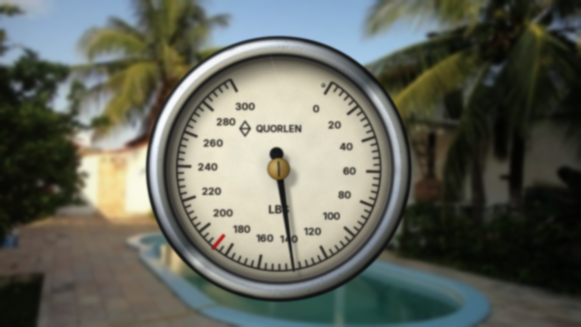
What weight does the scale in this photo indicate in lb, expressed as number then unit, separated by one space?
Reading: 140 lb
